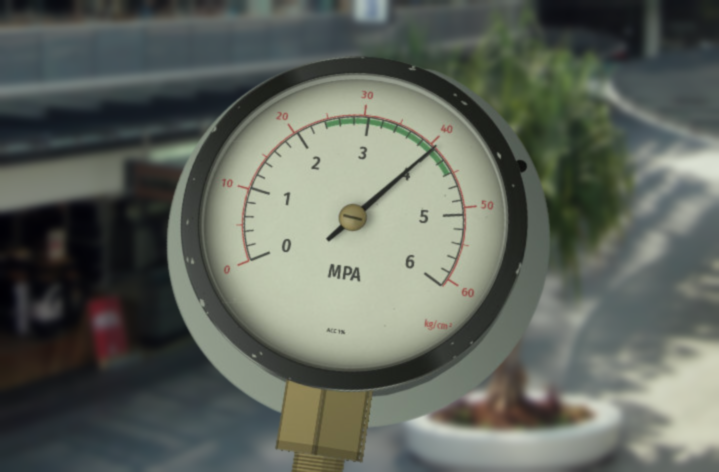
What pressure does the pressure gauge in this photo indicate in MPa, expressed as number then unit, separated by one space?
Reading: 4 MPa
